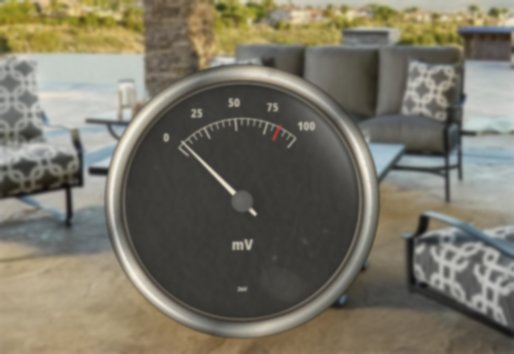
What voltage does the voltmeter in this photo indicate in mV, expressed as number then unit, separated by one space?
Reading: 5 mV
